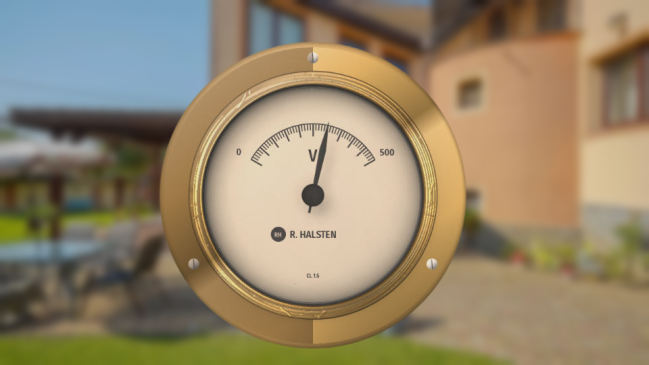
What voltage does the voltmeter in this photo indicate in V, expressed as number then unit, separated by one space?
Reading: 300 V
